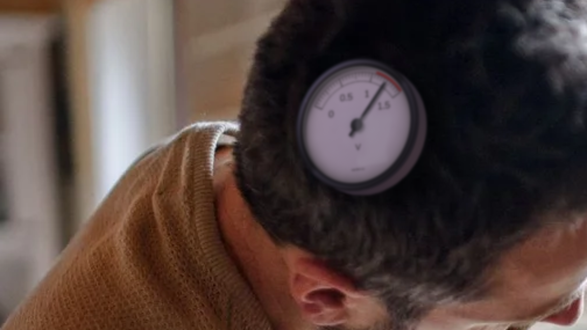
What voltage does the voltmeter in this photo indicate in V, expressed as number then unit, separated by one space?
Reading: 1.25 V
